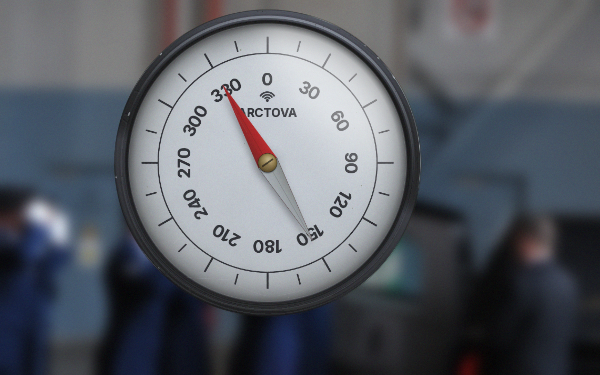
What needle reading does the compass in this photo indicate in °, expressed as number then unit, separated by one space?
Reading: 330 °
